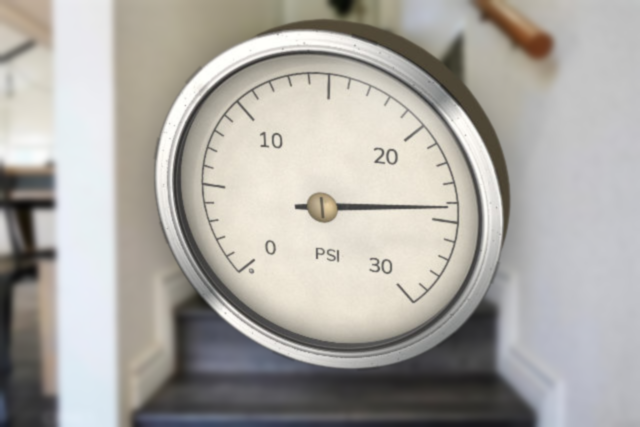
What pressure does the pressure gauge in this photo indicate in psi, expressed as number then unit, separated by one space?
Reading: 24 psi
